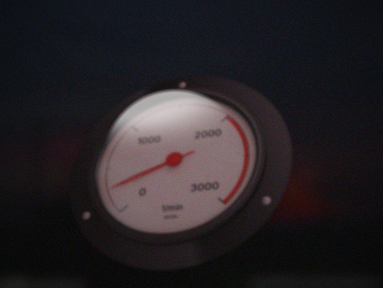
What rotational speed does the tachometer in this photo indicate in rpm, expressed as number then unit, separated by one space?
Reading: 250 rpm
